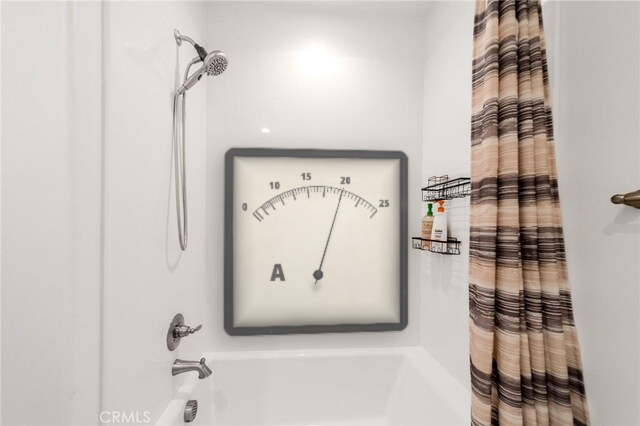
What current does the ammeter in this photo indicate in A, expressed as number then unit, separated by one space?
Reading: 20 A
